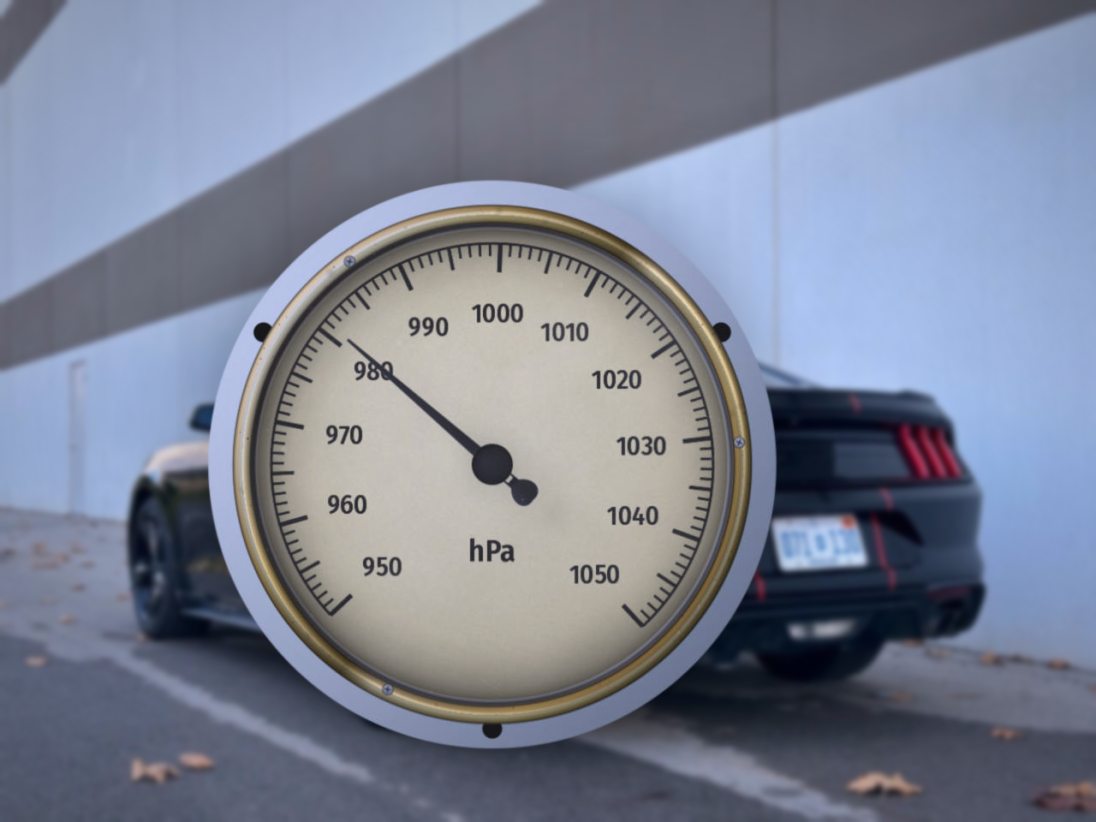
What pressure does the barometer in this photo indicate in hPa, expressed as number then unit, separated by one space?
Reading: 981 hPa
